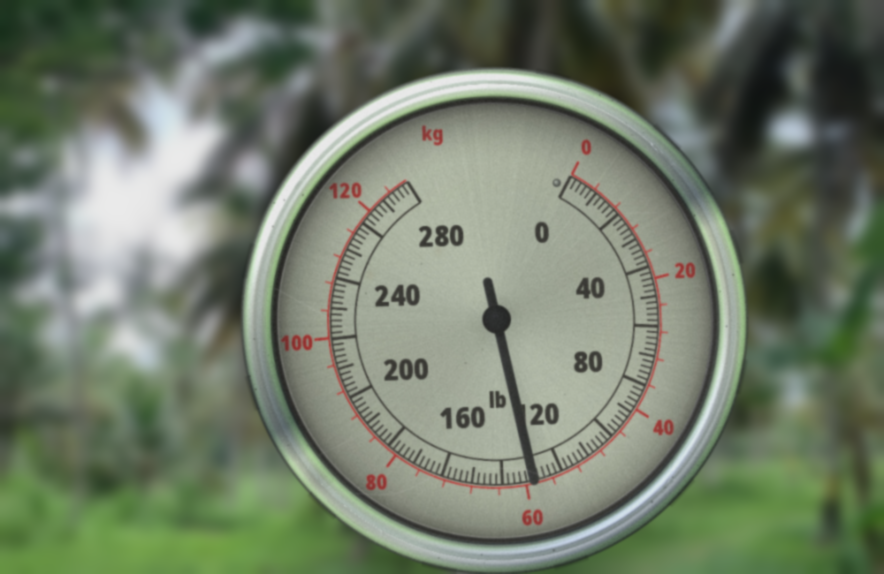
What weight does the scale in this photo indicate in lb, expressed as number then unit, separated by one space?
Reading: 130 lb
